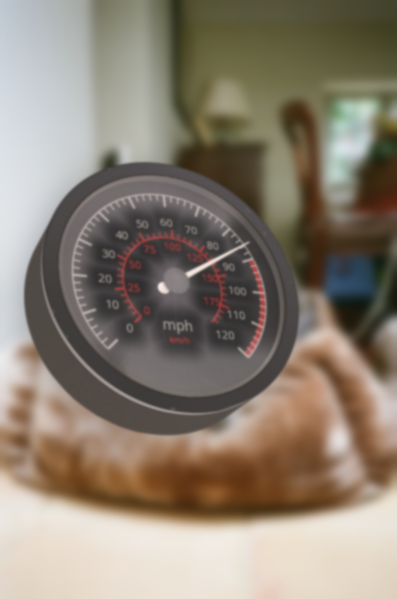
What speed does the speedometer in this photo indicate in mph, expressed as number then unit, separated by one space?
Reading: 86 mph
